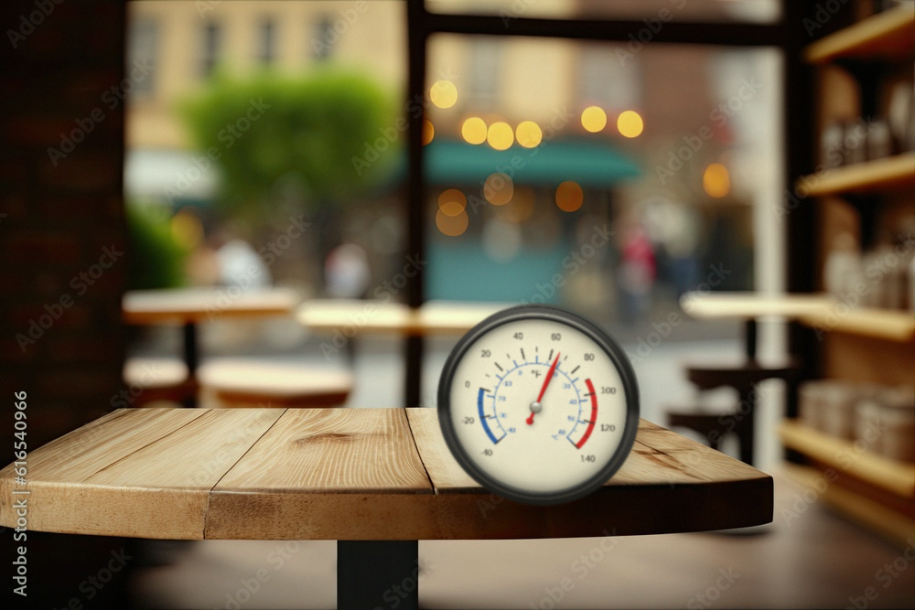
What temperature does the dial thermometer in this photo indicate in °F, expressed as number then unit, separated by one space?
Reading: 65 °F
